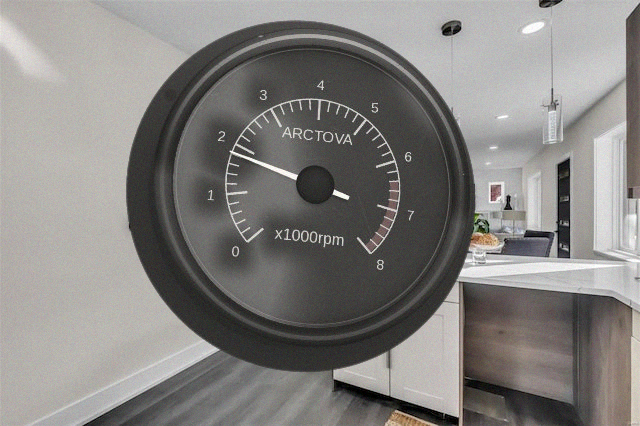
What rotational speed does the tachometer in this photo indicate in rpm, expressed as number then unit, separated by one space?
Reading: 1800 rpm
